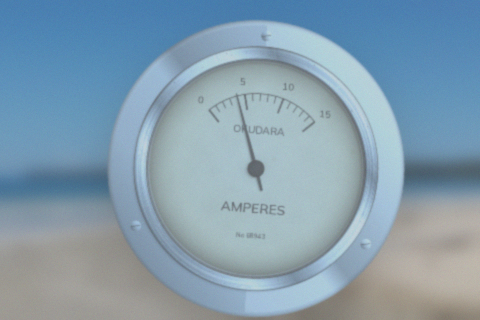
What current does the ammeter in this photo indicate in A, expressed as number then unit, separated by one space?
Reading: 4 A
